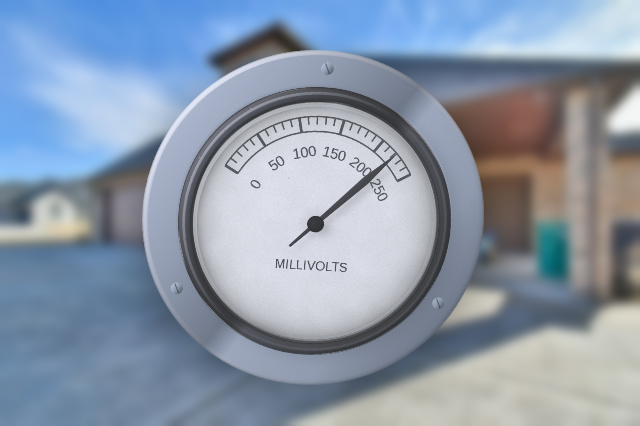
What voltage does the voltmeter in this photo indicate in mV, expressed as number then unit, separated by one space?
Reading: 220 mV
